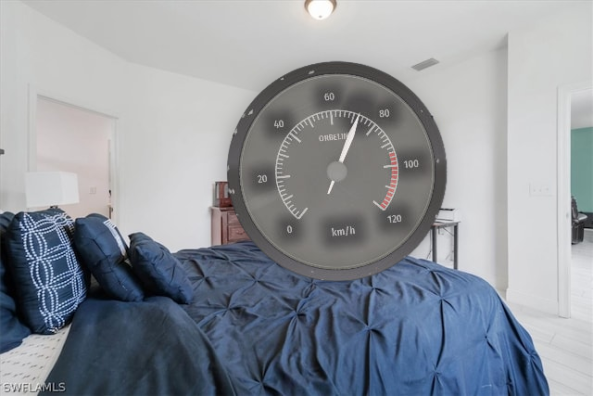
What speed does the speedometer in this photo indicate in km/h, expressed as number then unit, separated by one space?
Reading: 72 km/h
